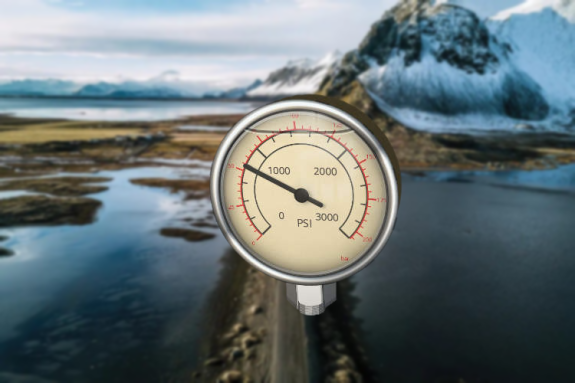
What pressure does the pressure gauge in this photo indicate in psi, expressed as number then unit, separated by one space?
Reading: 800 psi
